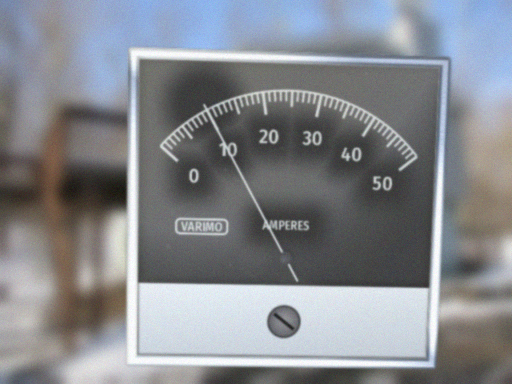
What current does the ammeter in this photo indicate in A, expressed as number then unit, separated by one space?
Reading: 10 A
